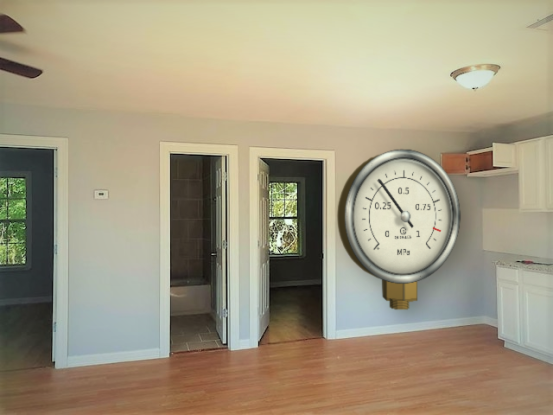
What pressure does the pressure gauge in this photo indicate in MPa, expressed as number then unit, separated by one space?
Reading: 0.35 MPa
